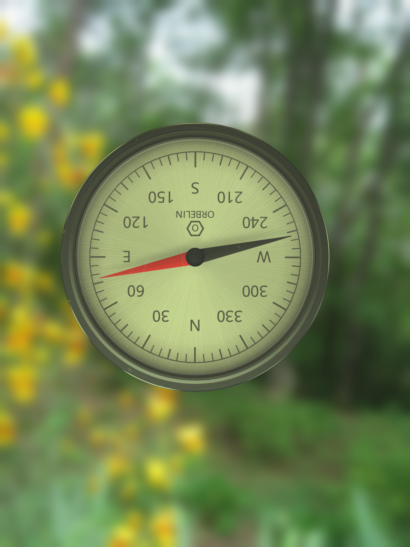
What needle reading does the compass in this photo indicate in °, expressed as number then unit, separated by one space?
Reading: 77.5 °
